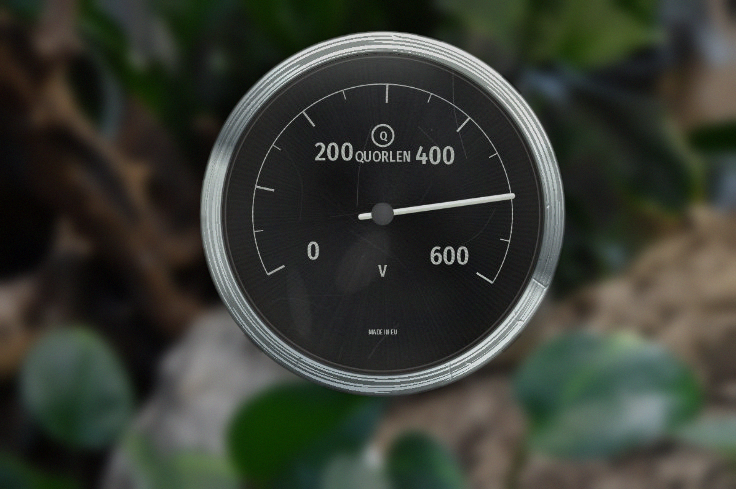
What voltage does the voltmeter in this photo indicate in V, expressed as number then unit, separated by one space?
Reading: 500 V
